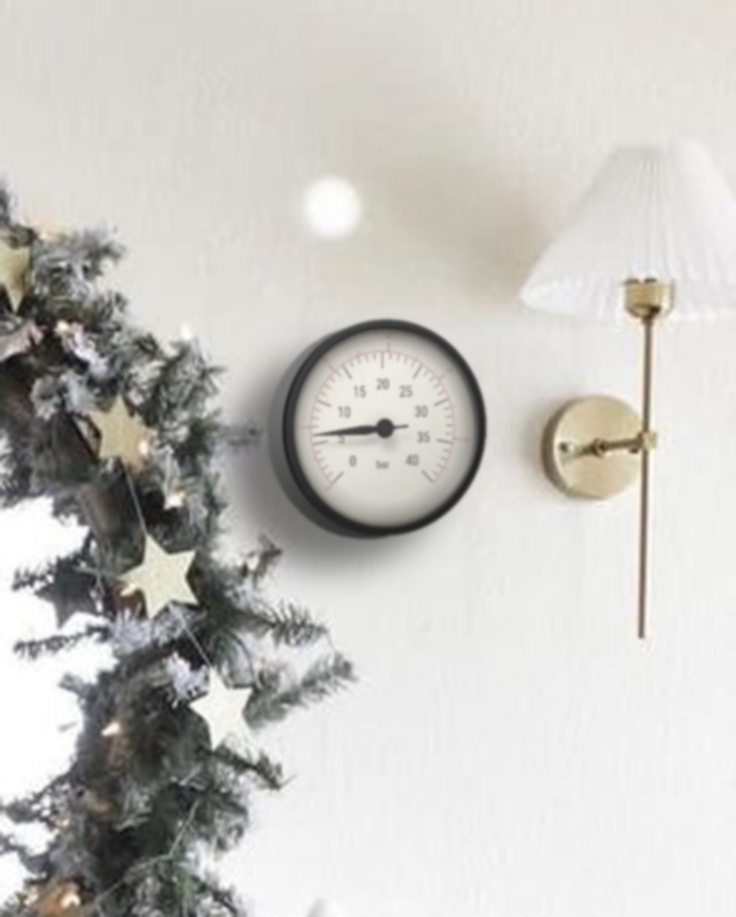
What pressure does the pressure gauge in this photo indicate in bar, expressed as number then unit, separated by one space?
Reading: 6 bar
